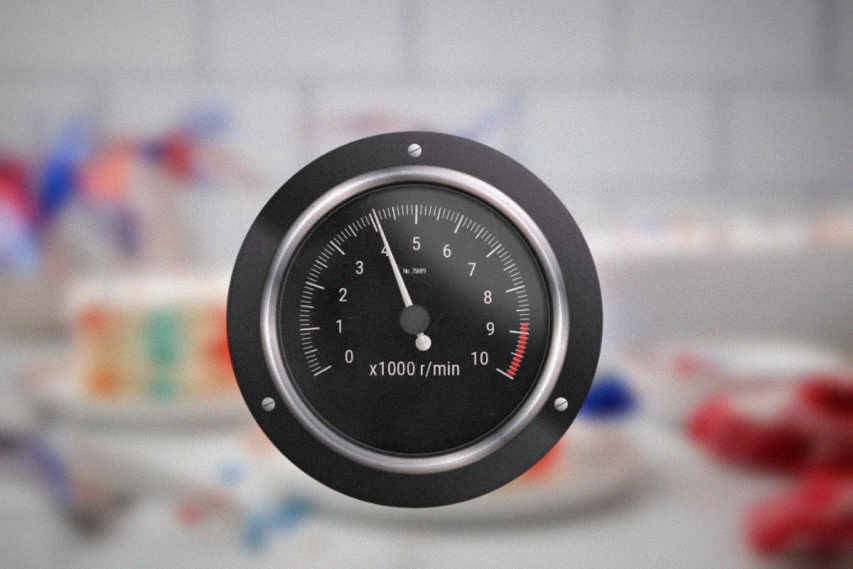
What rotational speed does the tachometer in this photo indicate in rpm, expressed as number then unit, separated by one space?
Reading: 4100 rpm
